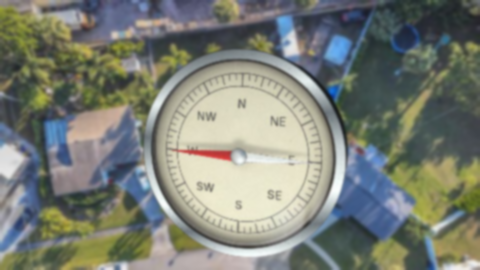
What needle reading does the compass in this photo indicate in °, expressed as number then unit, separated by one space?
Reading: 270 °
